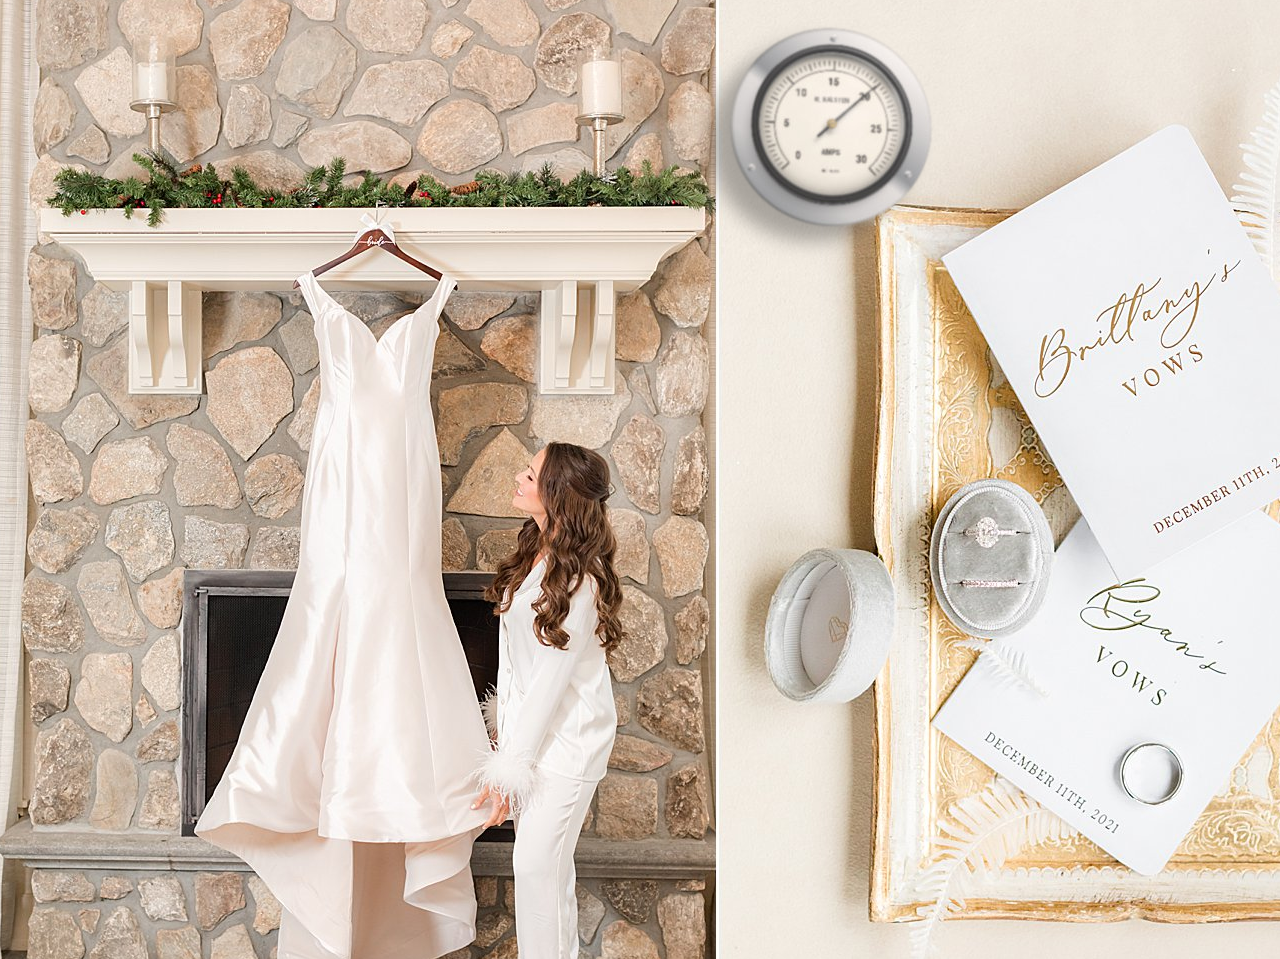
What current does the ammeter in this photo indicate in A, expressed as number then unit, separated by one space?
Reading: 20 A
